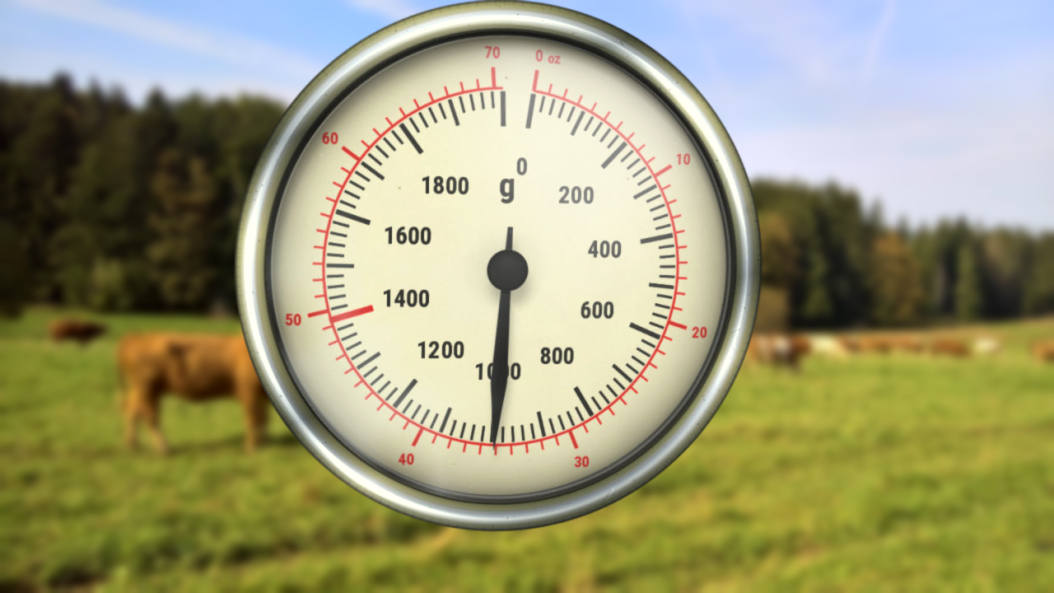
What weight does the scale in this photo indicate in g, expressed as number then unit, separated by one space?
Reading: 1000 g
